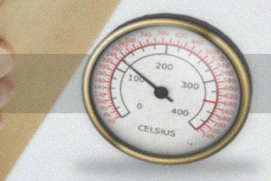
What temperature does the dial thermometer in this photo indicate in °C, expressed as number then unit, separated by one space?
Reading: 120 °C
